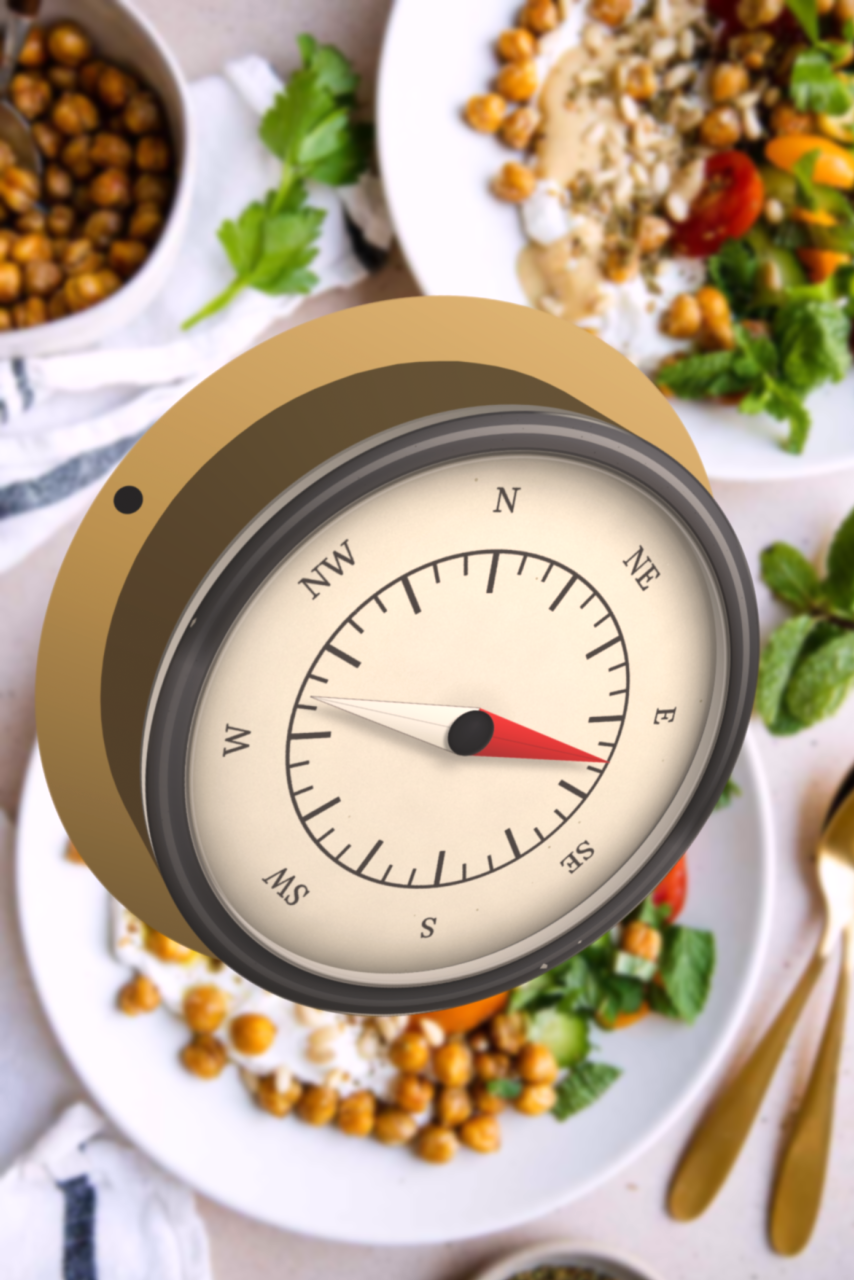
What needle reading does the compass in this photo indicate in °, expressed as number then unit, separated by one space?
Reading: 105 °
